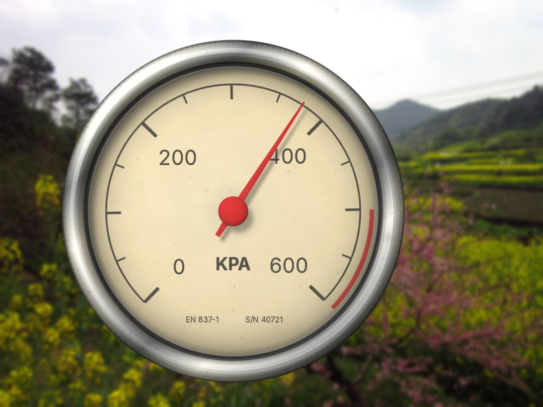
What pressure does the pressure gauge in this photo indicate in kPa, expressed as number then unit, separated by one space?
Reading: 375 kPa
